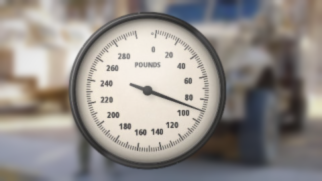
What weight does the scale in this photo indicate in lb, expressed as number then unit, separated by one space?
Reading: 90 lb
